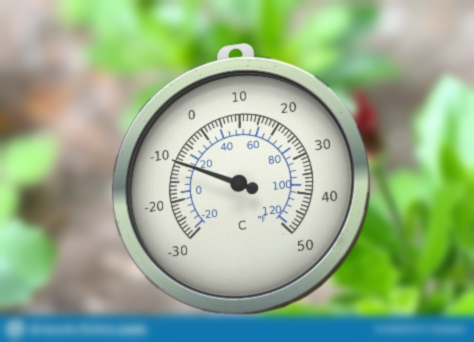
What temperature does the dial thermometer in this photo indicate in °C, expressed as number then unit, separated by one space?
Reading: -10 °C
